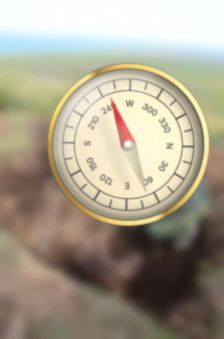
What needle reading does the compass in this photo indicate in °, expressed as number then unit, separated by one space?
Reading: 247.5 °
